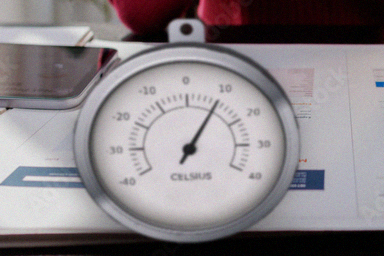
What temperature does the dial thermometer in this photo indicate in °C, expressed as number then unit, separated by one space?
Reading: 10 °C
